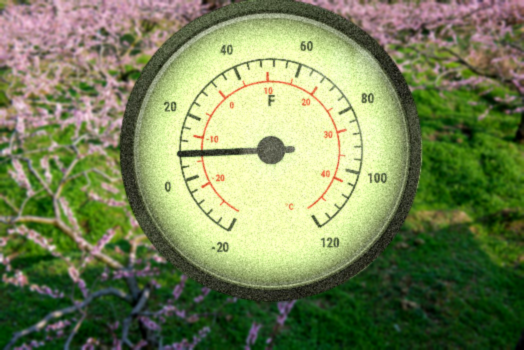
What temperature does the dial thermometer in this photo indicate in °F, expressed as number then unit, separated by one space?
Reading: 8 °F
